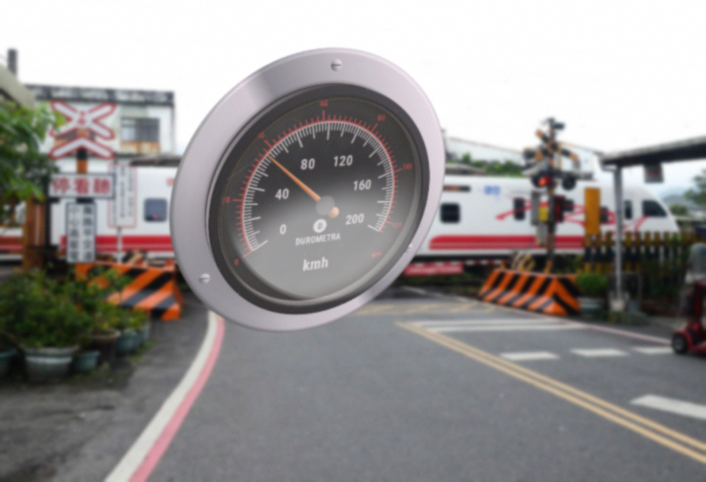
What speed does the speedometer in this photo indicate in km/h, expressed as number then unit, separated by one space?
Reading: 60 km/h
